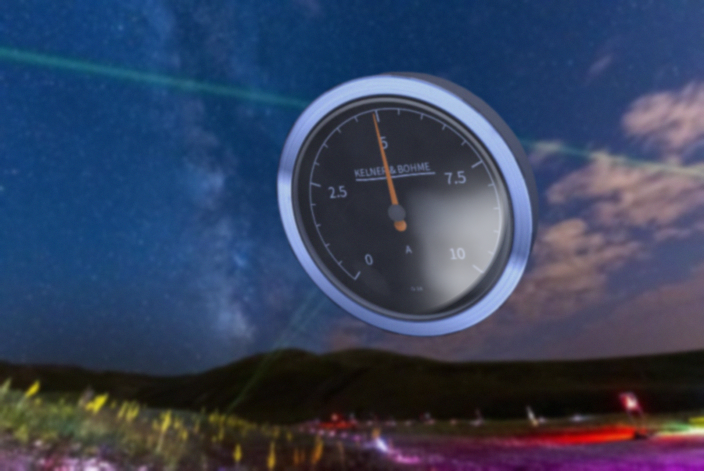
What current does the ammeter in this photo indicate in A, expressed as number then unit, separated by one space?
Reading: 5 A
